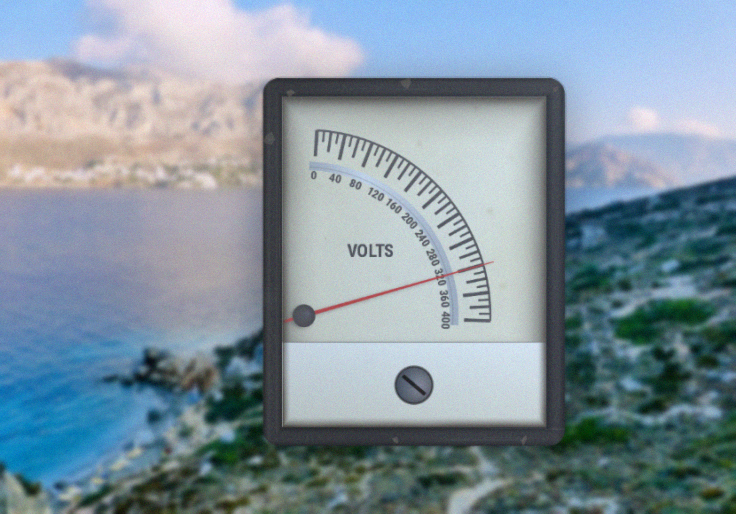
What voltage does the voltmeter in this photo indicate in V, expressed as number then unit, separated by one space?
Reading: 320 V
